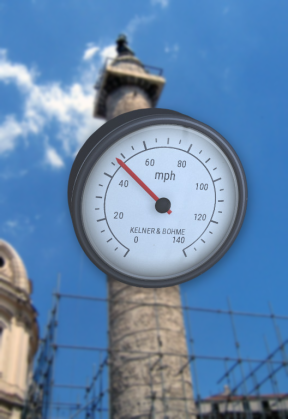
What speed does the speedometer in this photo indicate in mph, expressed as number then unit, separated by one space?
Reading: 47.5 mph
